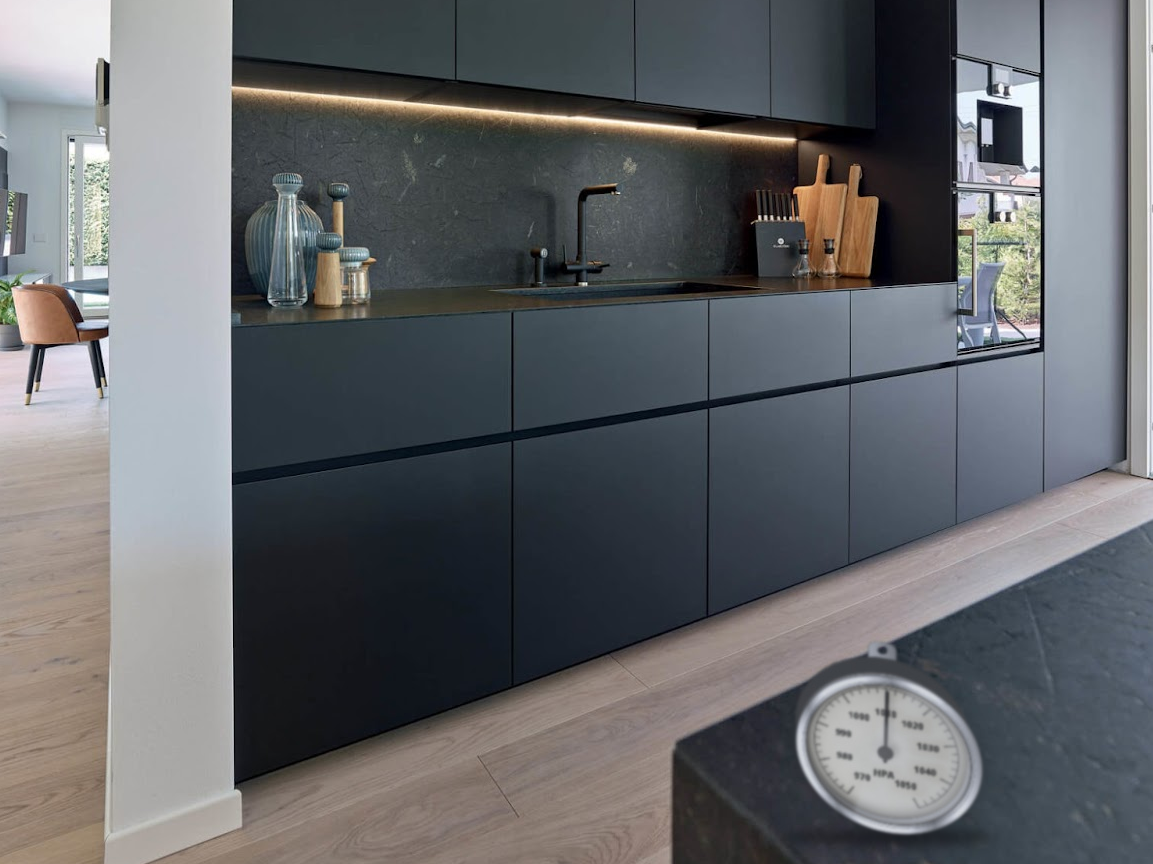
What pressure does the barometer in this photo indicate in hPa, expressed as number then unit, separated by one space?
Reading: 1010 hPa
